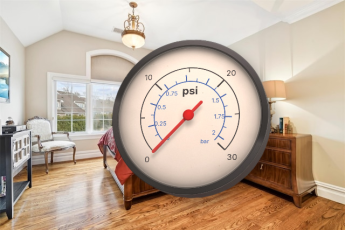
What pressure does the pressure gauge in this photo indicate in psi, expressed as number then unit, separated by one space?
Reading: 0 psi
